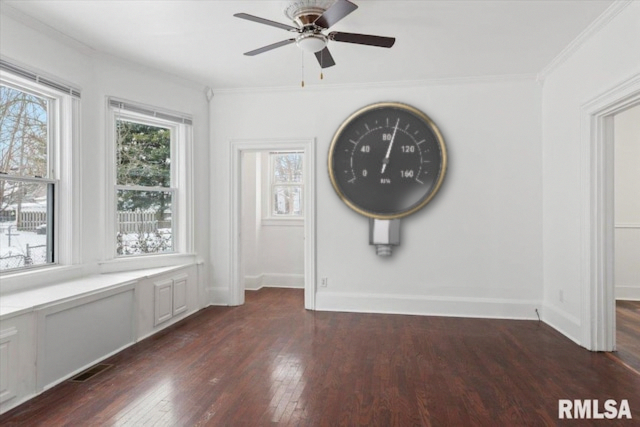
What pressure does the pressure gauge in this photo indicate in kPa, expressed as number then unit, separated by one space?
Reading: 90 kPa
